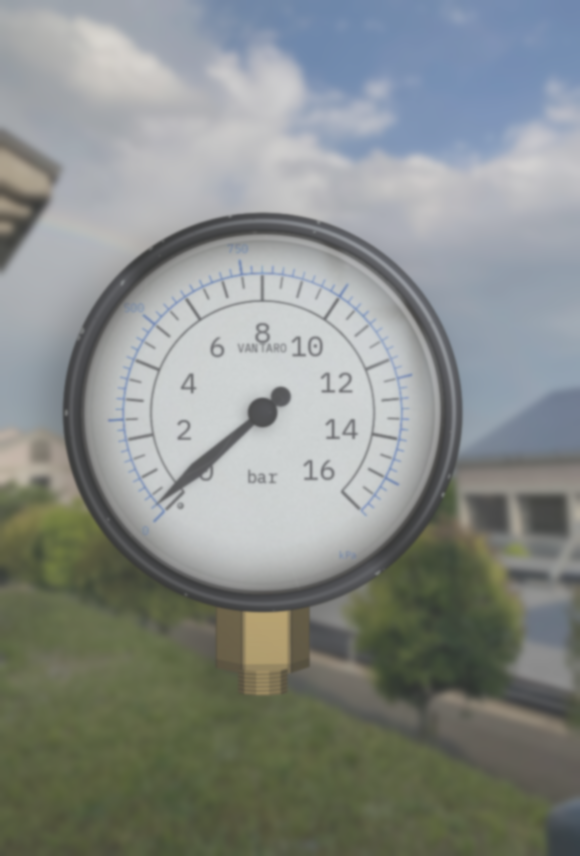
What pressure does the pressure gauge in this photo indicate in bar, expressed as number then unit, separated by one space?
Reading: 0.25 bar
